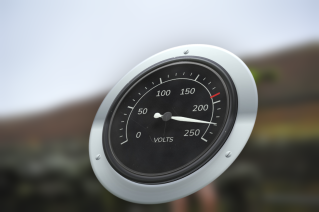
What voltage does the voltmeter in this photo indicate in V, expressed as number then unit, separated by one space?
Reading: 230 V
